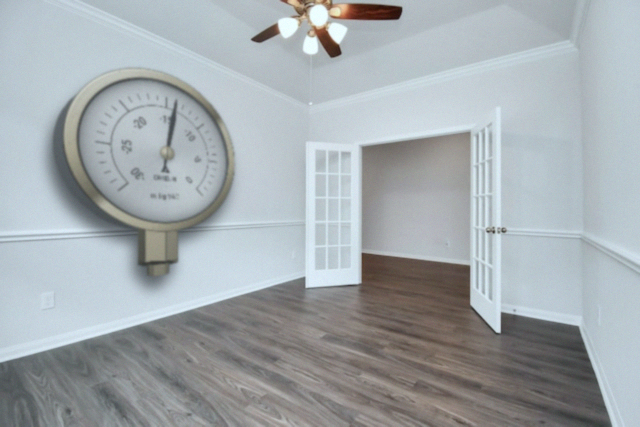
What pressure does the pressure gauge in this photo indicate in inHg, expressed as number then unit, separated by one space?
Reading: -14 inHg
